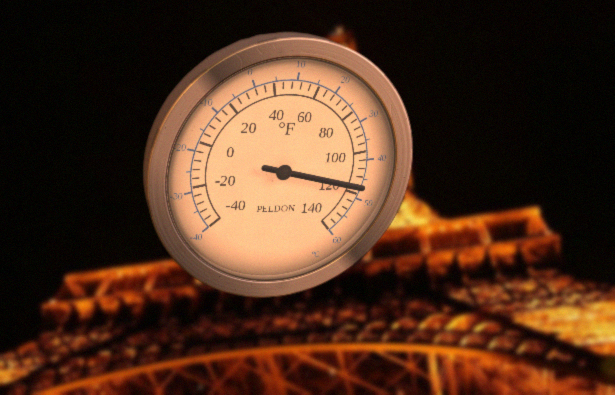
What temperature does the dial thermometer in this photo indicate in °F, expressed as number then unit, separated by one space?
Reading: 116 °F
